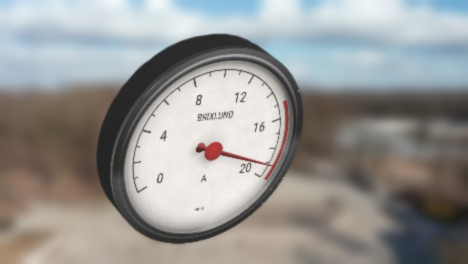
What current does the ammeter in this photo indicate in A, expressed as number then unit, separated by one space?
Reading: 19 A
